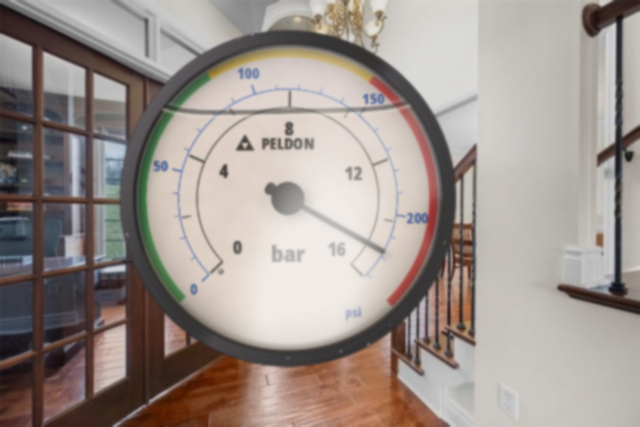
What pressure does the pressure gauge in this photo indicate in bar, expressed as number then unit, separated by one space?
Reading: 15 bar
